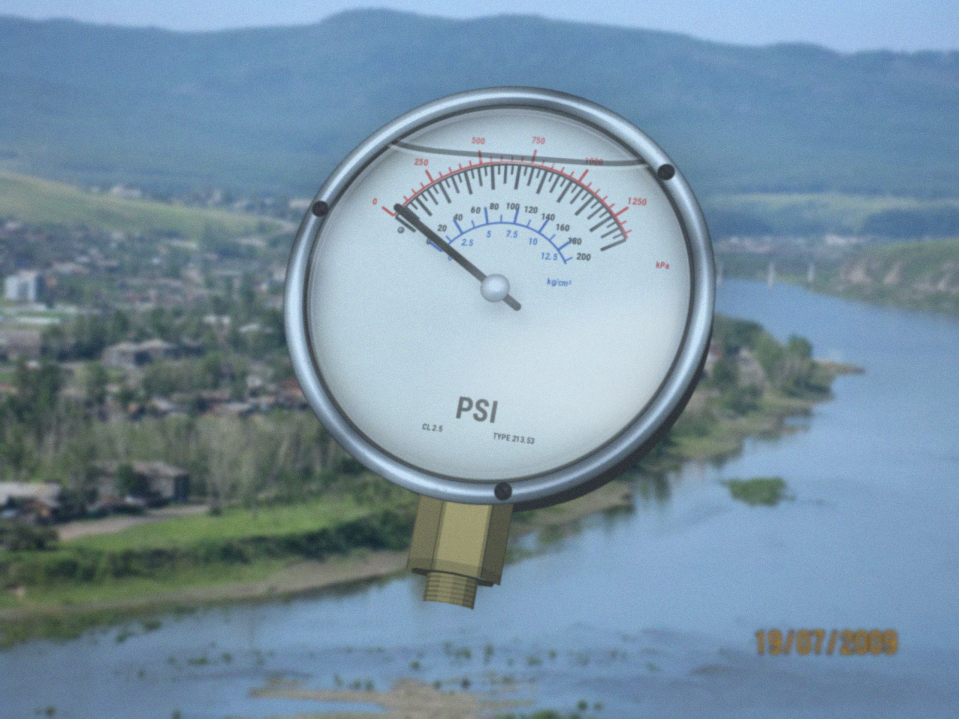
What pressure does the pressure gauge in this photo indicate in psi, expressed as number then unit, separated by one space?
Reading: 5 psi
